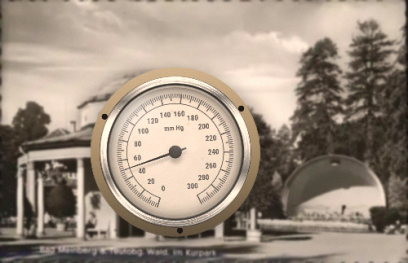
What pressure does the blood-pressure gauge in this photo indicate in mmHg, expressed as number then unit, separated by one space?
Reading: 50 mmHg
